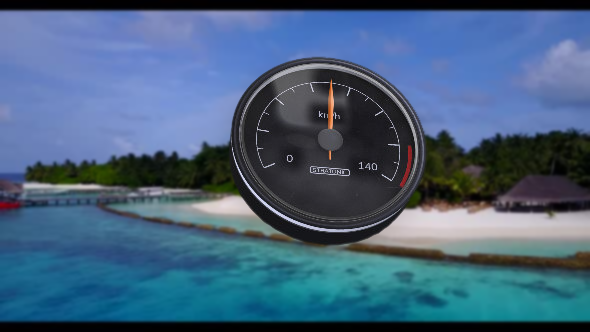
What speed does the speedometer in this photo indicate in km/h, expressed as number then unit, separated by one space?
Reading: 70 km/h
